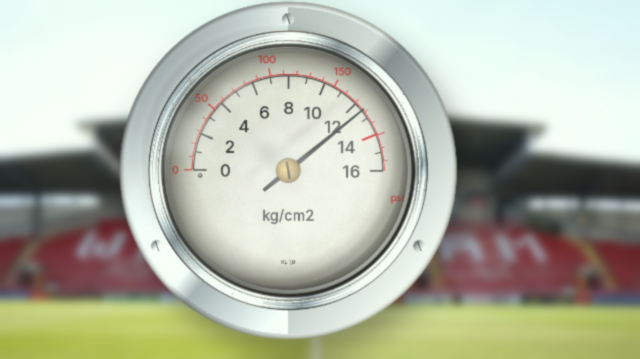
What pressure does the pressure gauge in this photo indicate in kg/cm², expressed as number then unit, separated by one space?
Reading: 12.5 kg/cm²
